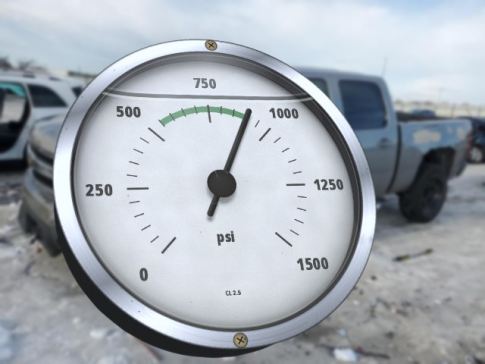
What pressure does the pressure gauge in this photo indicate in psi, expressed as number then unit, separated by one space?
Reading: 900 psi
